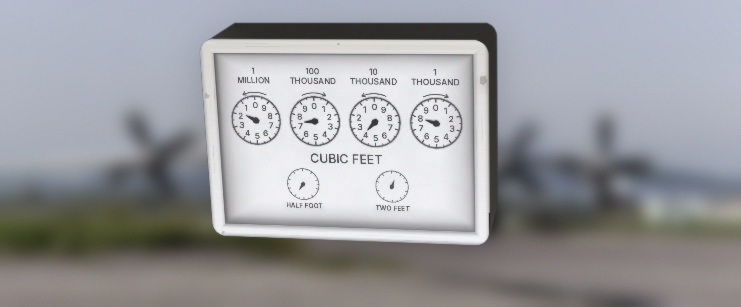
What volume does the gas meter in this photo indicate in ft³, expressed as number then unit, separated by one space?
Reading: 173800 ft³
